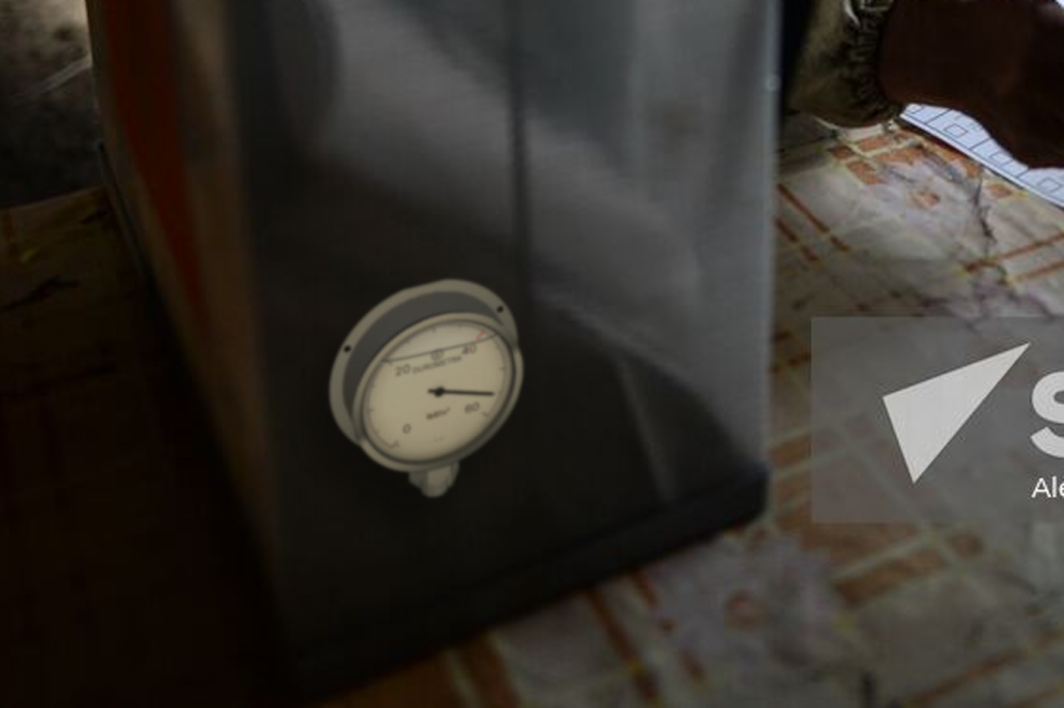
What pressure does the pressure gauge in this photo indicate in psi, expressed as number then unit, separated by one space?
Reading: 55 psi
